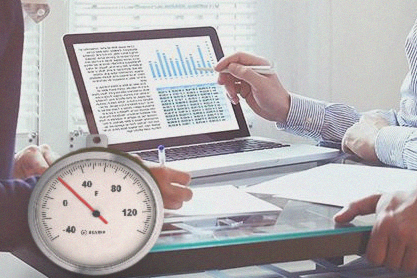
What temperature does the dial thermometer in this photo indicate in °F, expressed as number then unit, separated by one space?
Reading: 20 °F
